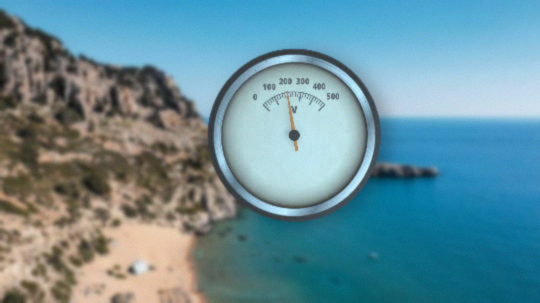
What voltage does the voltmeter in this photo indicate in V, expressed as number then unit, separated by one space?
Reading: 200 V
